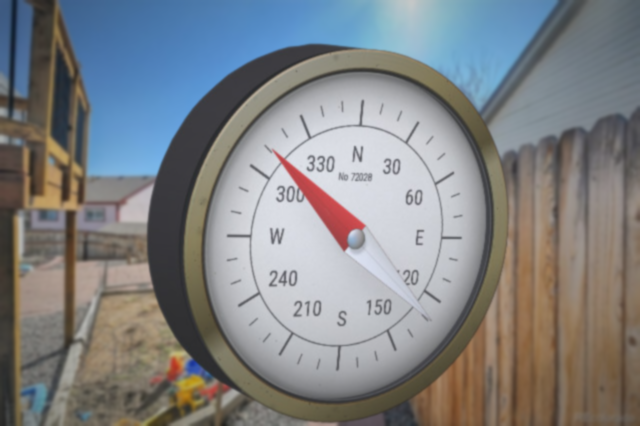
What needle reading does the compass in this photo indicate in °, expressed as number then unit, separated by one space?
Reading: 310 °
